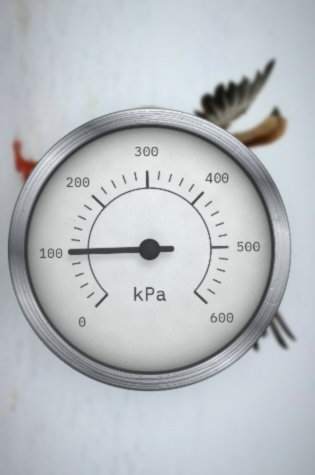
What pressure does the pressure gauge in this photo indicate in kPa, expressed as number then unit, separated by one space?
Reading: 100 kPa
